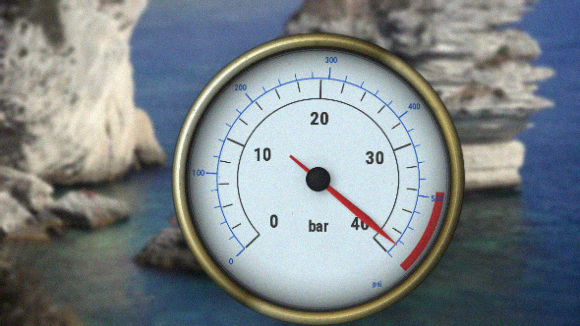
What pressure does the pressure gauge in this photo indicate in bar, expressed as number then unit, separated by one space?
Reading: 39 bar
